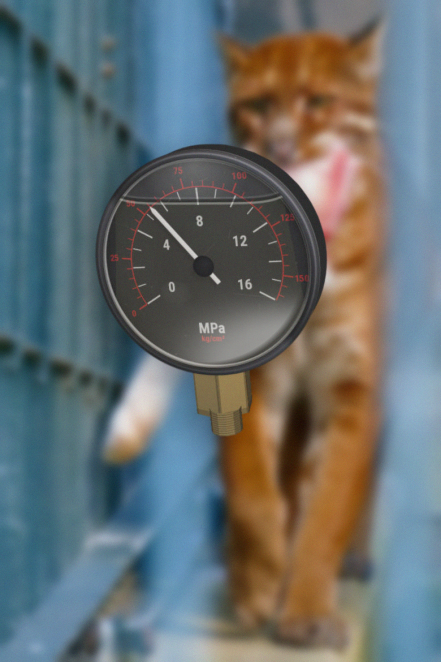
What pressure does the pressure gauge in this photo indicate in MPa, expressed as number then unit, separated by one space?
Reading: 5.5 MPa
